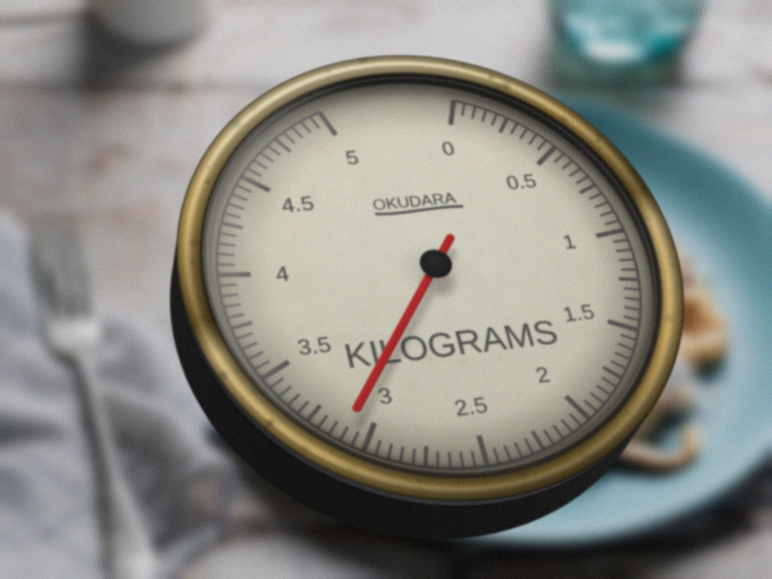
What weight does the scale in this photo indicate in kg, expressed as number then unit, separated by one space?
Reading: 3.1 kg
